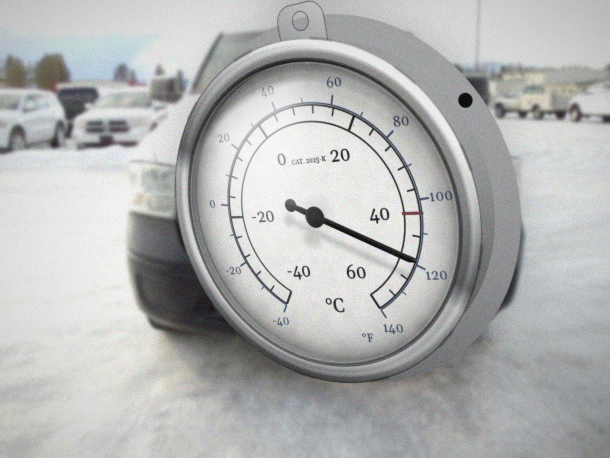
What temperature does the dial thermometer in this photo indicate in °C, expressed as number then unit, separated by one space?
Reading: 48 °C
